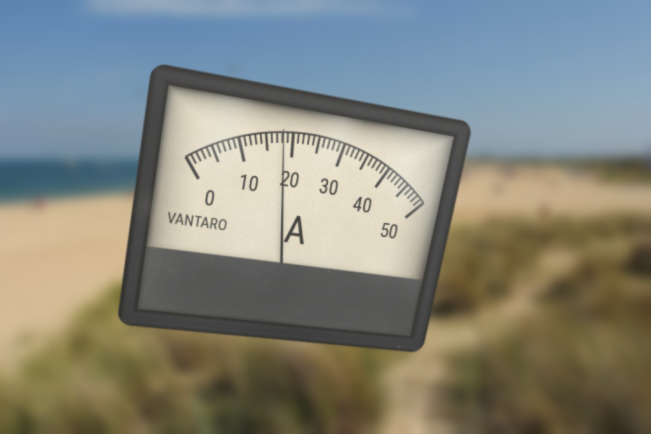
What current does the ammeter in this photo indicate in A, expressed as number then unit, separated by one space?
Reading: 18 A
